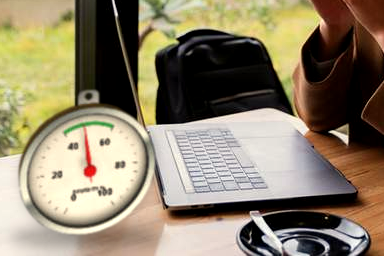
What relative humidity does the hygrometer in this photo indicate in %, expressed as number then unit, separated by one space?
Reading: 48 %
